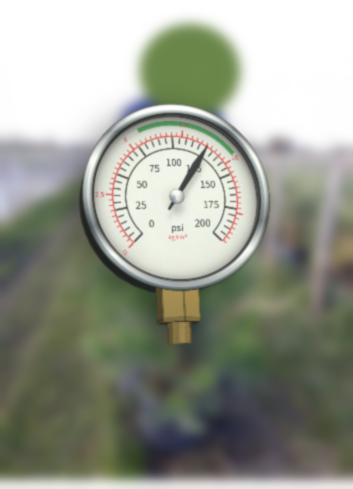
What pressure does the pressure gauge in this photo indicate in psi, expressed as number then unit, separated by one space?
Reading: 125 psi
